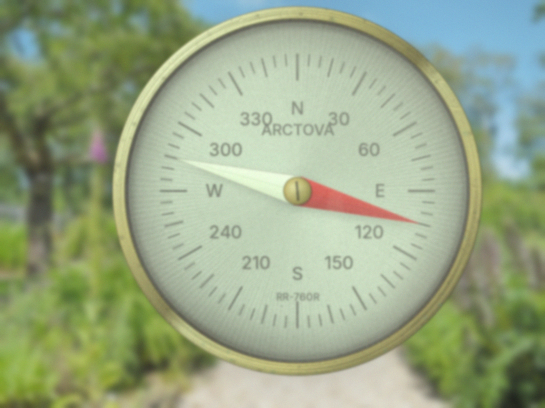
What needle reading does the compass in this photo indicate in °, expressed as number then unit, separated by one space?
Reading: 105 °
